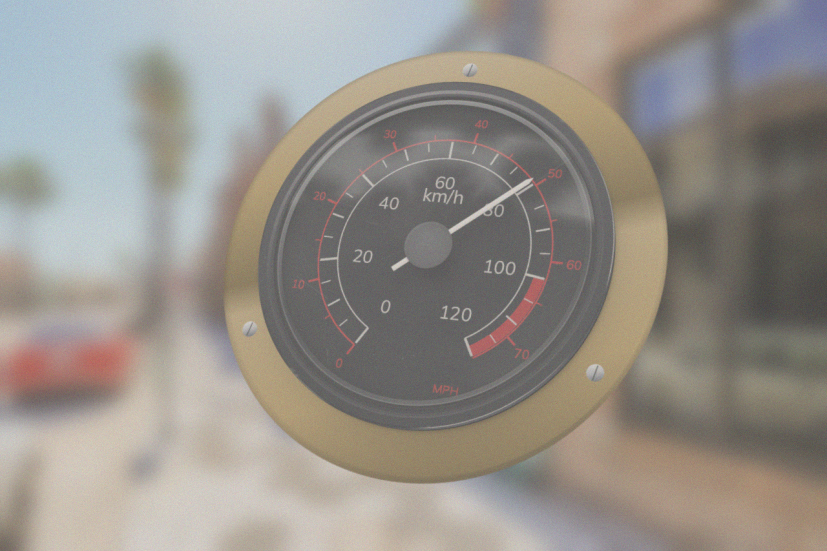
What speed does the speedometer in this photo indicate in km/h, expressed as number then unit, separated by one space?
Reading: 80 km/h
